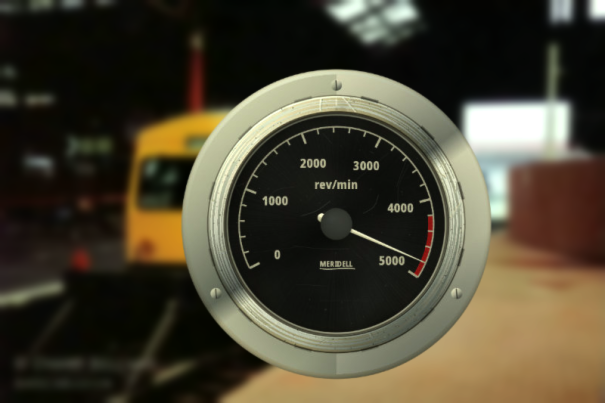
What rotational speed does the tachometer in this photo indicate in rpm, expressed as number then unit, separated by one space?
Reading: 4800 rpm
